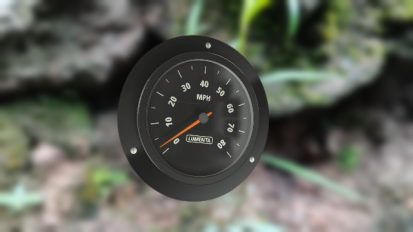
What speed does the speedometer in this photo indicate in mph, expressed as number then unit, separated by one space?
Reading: 2.5 mph
